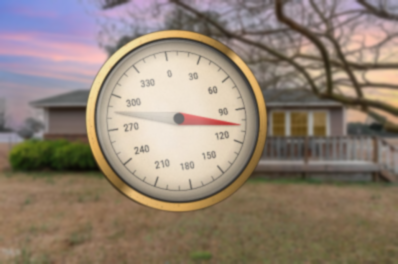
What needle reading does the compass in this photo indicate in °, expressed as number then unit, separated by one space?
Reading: 105 °
